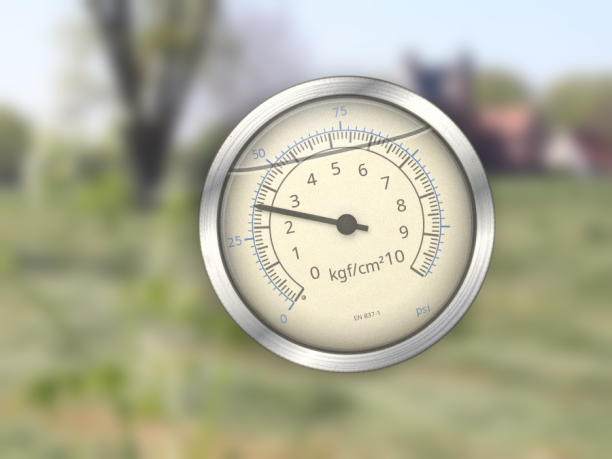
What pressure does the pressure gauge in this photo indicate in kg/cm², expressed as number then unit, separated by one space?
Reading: 2.5 kg/cm²
